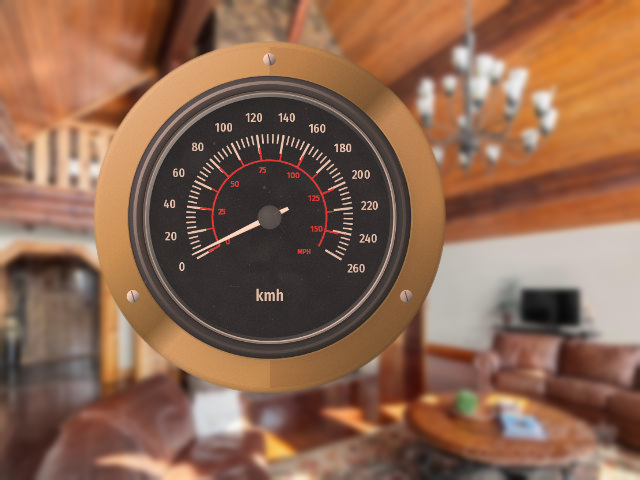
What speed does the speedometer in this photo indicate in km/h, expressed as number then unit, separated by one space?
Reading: 4 km/h
